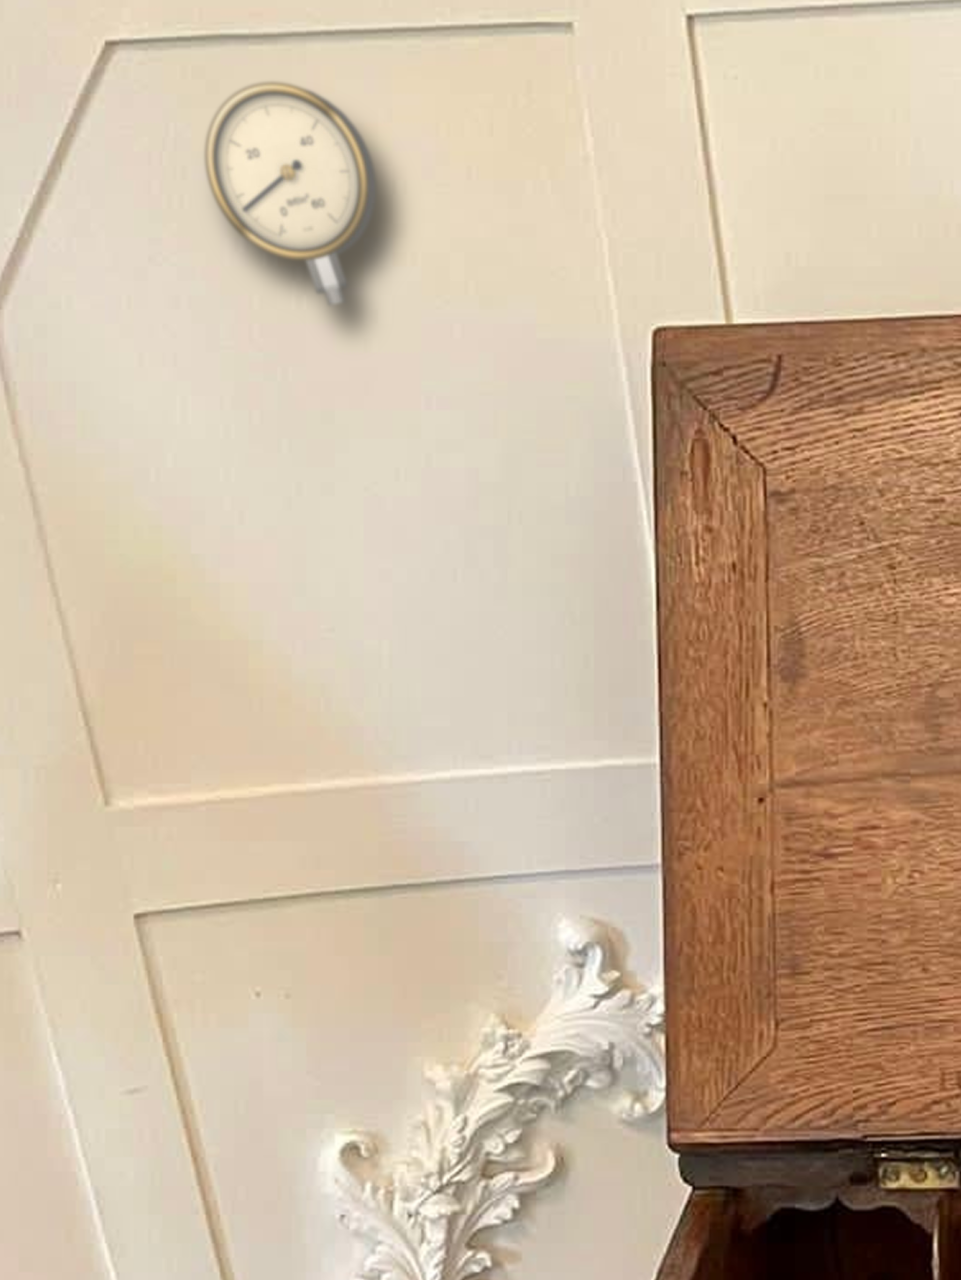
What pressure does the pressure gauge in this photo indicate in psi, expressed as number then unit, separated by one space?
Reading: 7.5 psi
